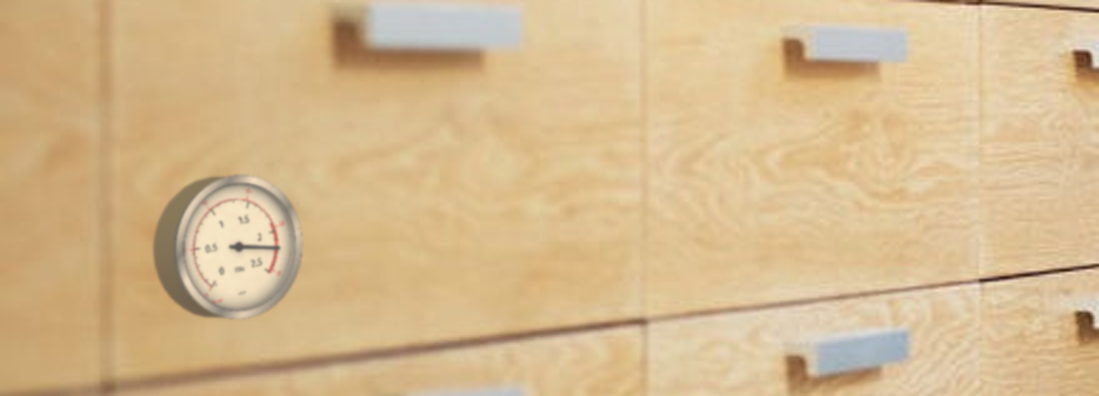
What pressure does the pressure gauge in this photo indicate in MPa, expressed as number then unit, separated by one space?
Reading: 2.2 MPa
